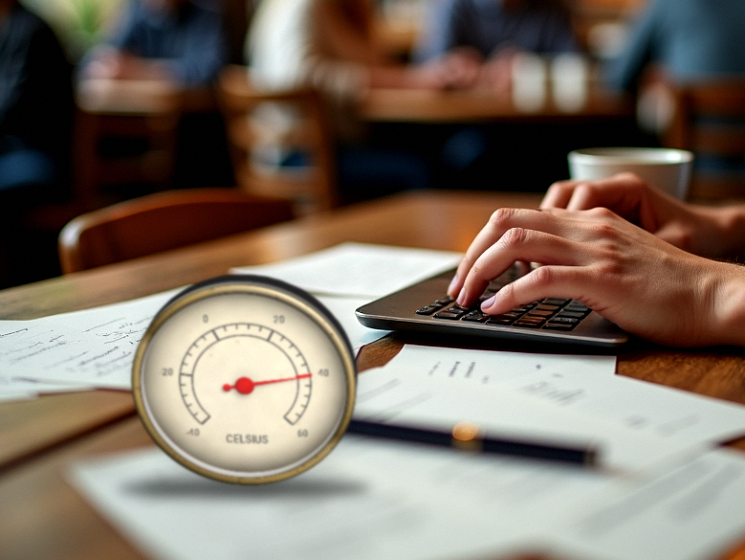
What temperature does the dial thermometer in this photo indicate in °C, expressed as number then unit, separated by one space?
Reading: 40 °C
